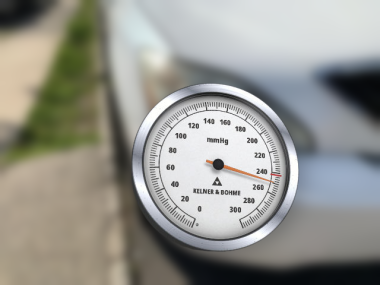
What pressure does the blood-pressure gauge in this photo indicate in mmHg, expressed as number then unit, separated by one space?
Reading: 250 mmHg
